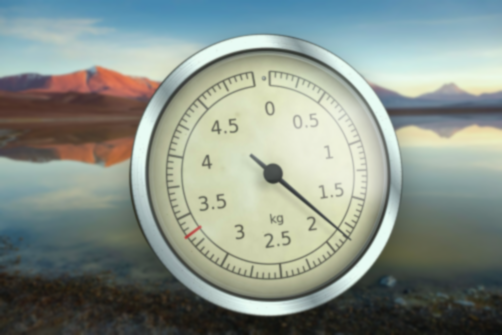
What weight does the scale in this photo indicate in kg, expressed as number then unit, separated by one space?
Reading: 1.85 kg
